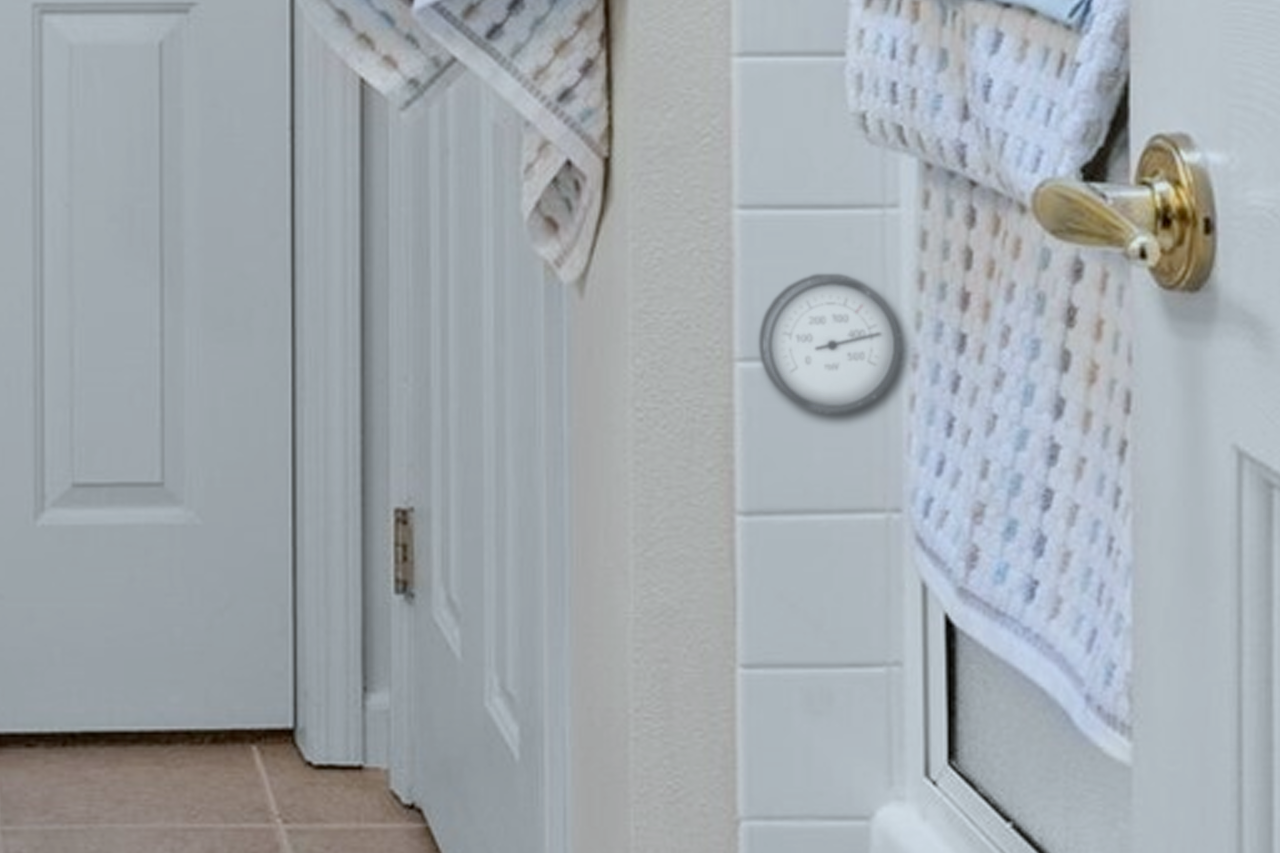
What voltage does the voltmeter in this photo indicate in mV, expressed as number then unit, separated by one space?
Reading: 420 mV
